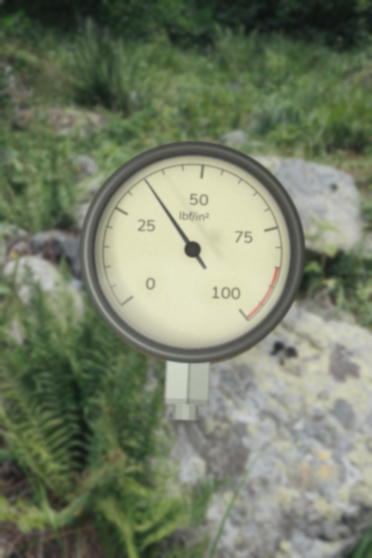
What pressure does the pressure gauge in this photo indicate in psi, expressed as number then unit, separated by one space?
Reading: 35 psi
